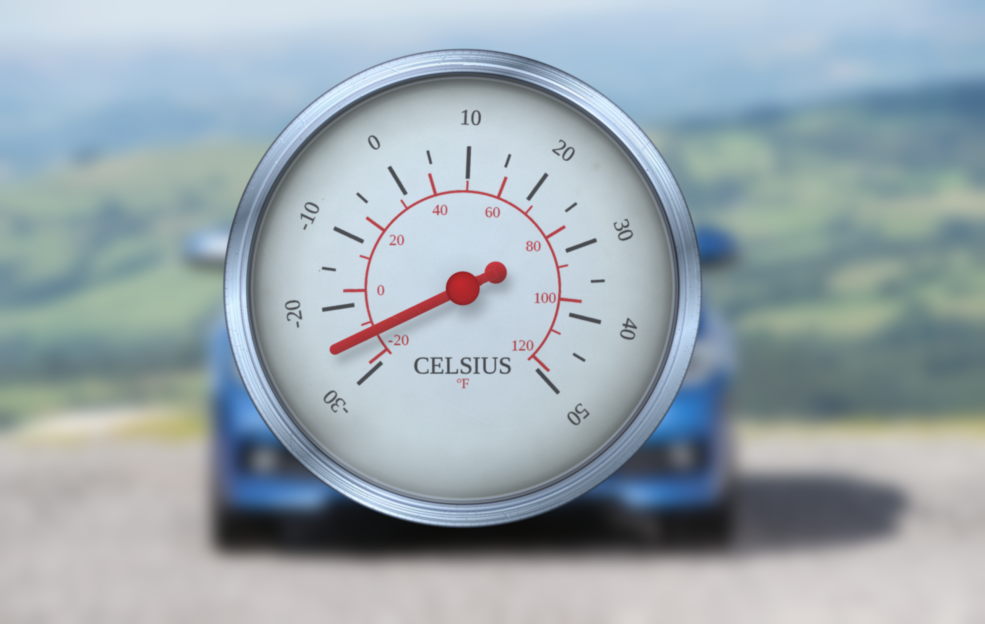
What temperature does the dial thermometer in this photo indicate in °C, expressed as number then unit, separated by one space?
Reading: -25 °C
